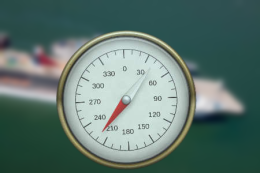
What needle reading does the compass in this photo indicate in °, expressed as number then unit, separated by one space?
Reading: 220 °
